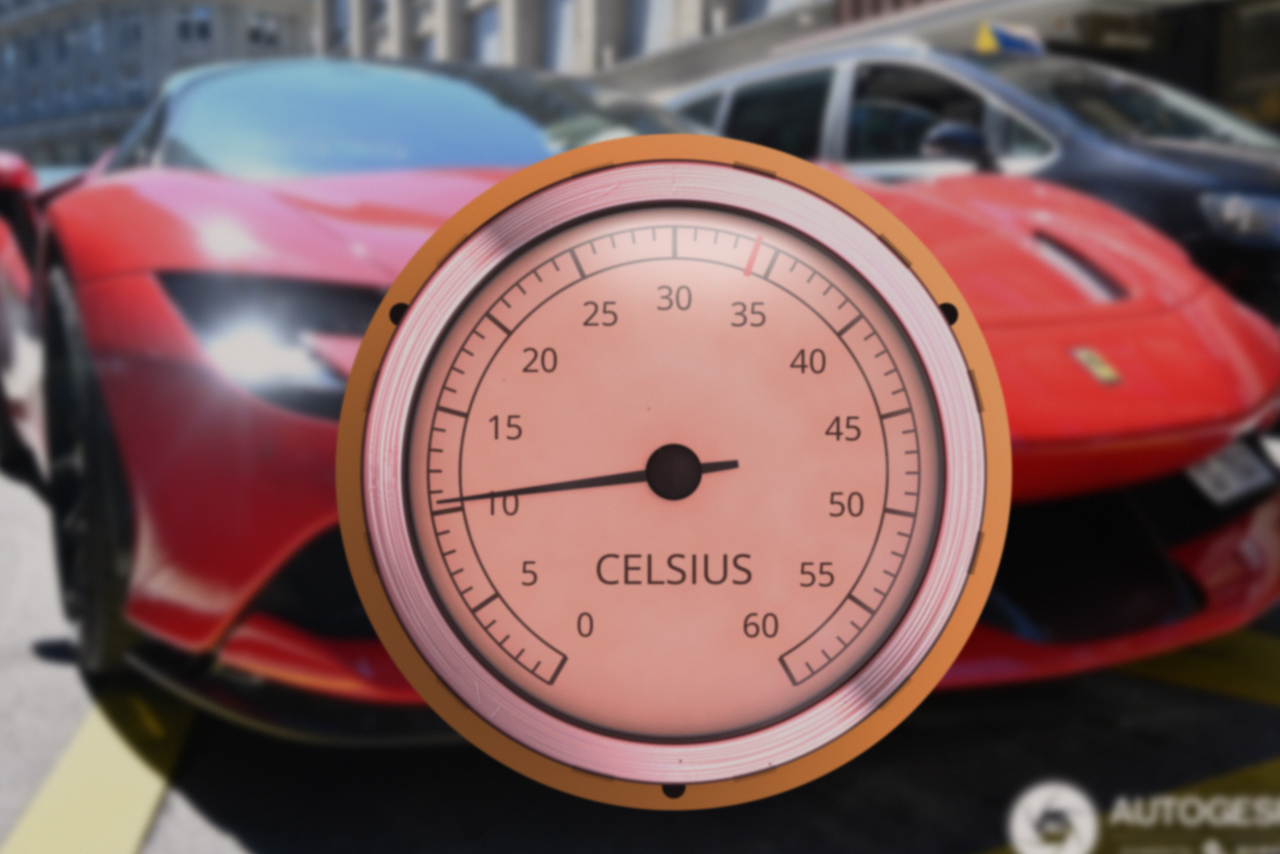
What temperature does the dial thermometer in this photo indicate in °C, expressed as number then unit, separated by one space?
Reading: 10.5 °C
